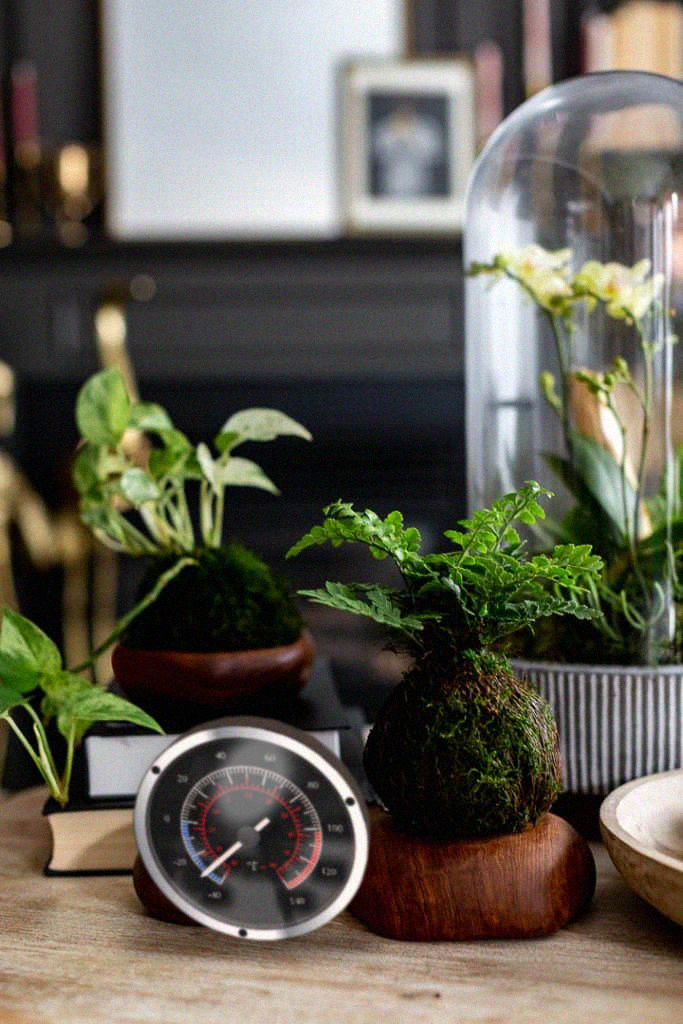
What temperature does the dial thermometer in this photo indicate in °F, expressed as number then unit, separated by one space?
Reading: -30 °F
